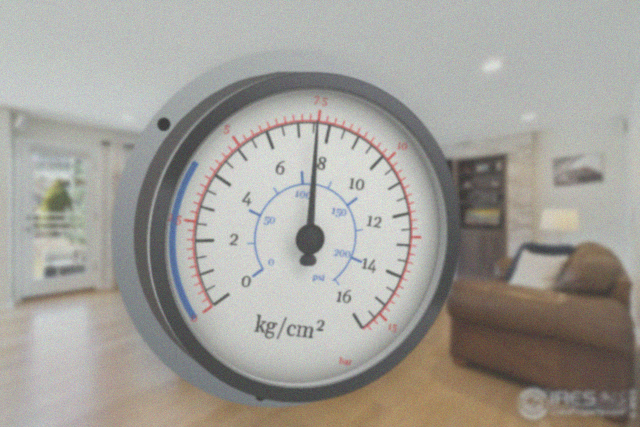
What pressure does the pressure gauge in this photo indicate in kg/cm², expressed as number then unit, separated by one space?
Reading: 7.5 kg/cm²
